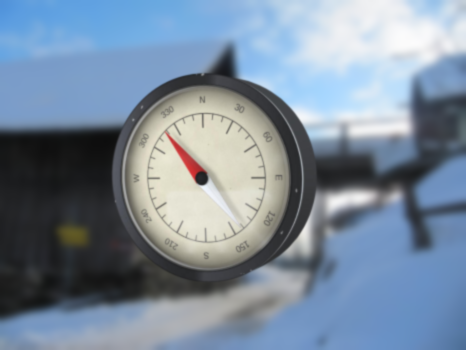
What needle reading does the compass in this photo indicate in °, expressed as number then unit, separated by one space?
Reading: 320 °
